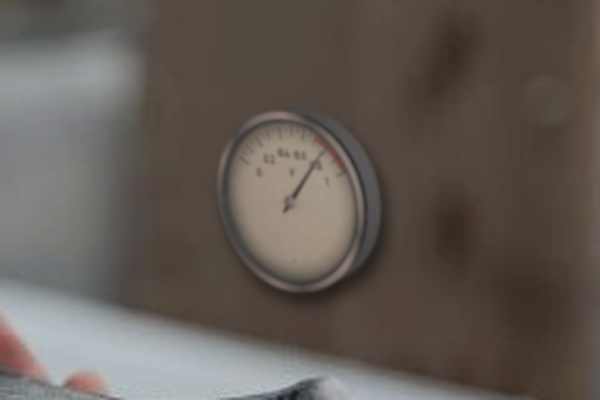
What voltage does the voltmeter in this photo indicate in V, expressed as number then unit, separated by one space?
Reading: 0.8 V
